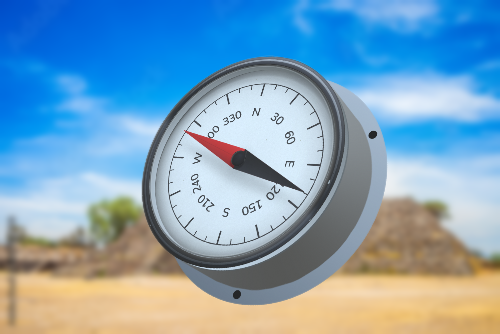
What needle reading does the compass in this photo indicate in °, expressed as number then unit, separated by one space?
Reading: 290 °
